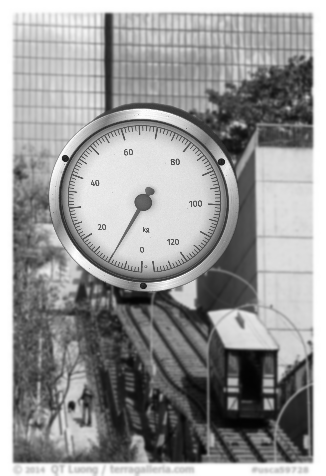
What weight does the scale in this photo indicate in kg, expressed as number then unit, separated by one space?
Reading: 10 kg
